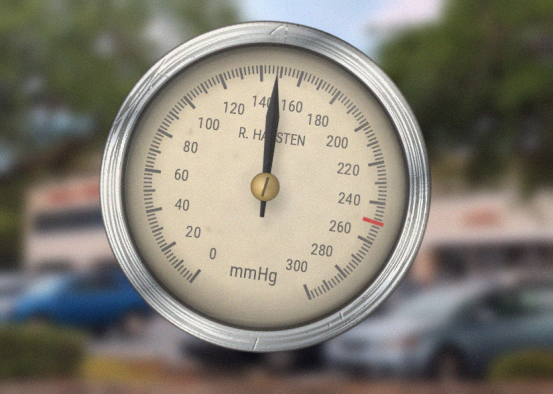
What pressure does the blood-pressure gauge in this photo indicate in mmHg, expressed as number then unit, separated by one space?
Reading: 148 mmHg
